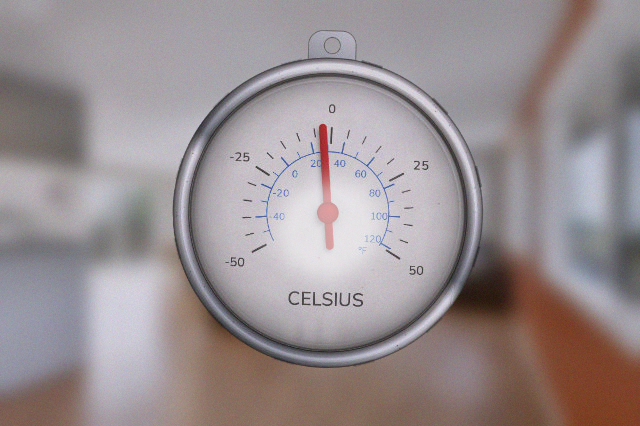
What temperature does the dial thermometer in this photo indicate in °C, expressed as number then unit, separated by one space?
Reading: -2.5 °C
